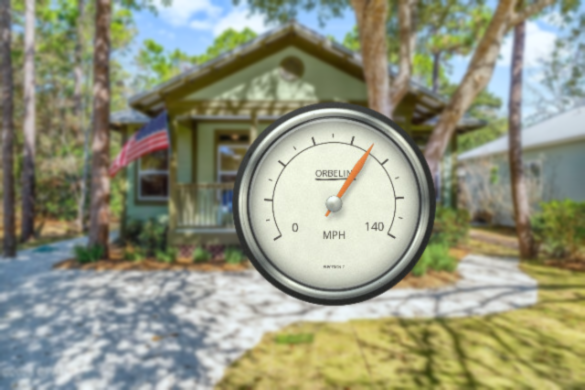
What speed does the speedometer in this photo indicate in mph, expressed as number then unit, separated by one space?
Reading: 90 mph
